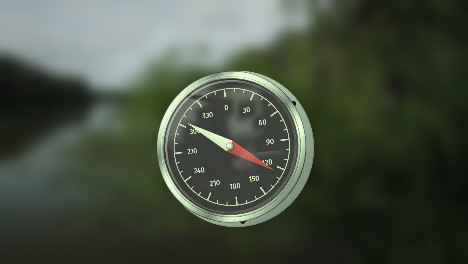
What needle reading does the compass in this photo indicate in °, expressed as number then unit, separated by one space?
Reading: 125 °
